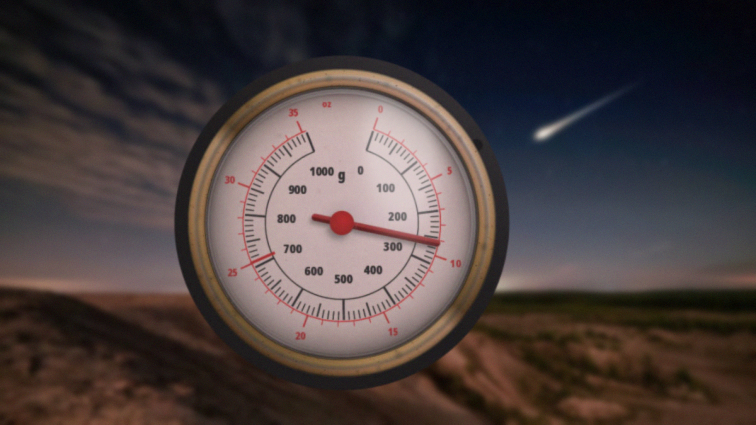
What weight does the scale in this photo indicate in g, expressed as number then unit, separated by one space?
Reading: 260 g
